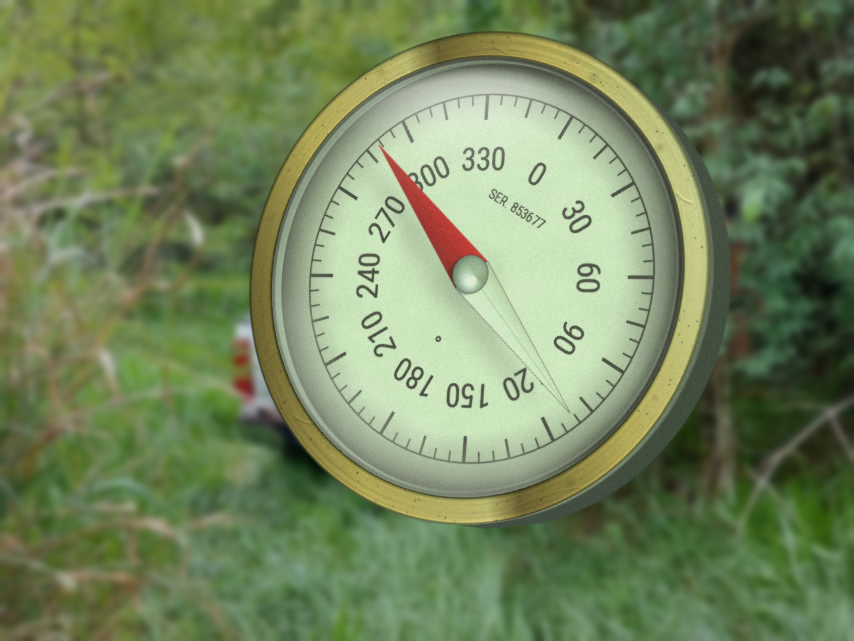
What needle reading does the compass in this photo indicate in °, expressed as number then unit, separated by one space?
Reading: 290 °
